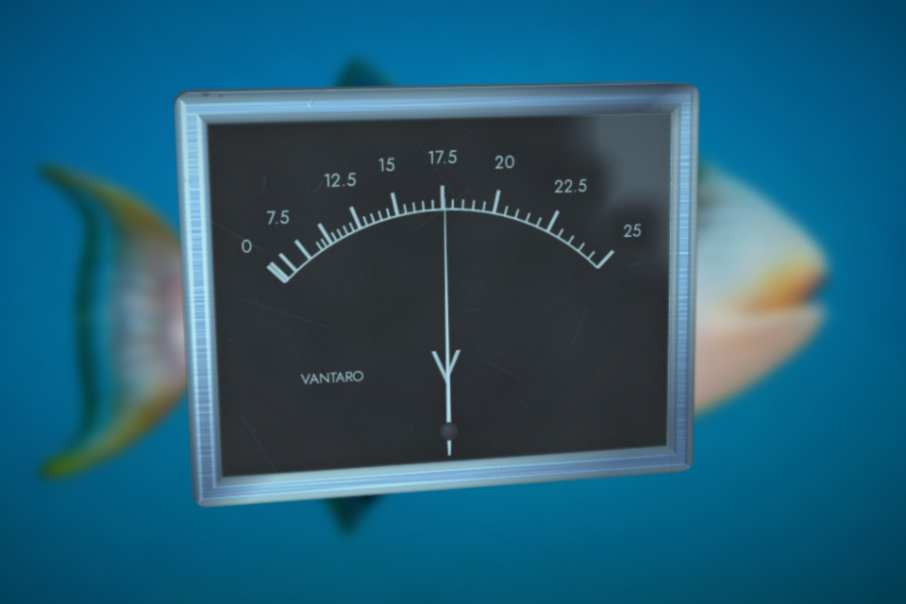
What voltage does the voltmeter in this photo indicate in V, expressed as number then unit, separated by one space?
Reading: 17.5 V
